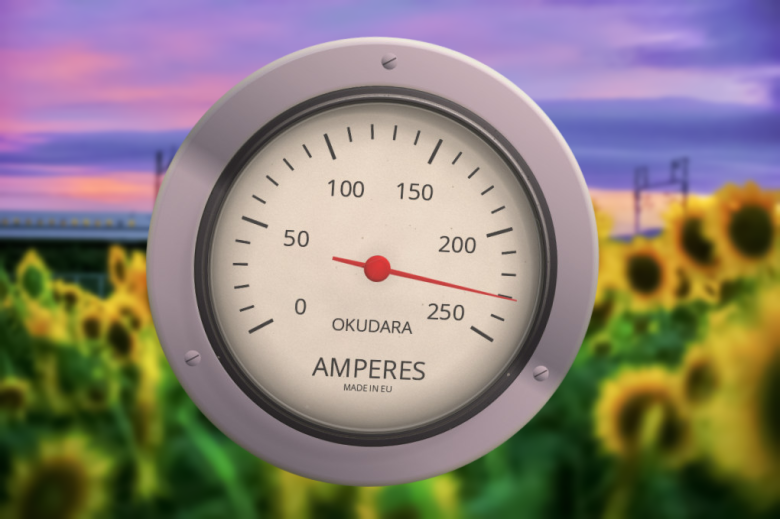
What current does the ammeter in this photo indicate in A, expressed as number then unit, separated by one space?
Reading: 230 A
